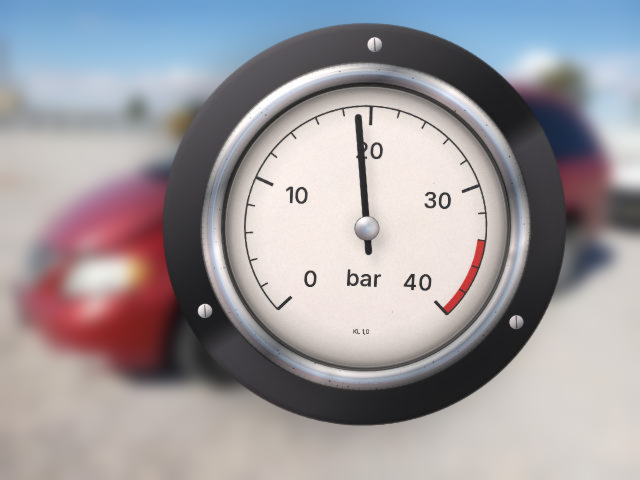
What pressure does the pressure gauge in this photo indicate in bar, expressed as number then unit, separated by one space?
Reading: 19 bar
